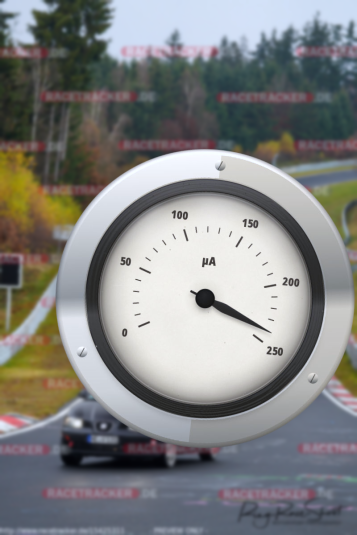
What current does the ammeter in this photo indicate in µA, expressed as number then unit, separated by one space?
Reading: 240 µA
